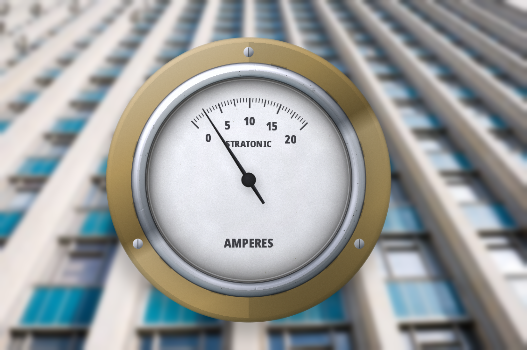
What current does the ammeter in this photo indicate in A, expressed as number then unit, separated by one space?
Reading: 2.5 A
